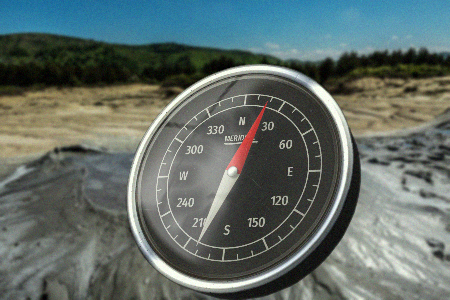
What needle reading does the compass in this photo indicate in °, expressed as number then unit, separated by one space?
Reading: 20 °
